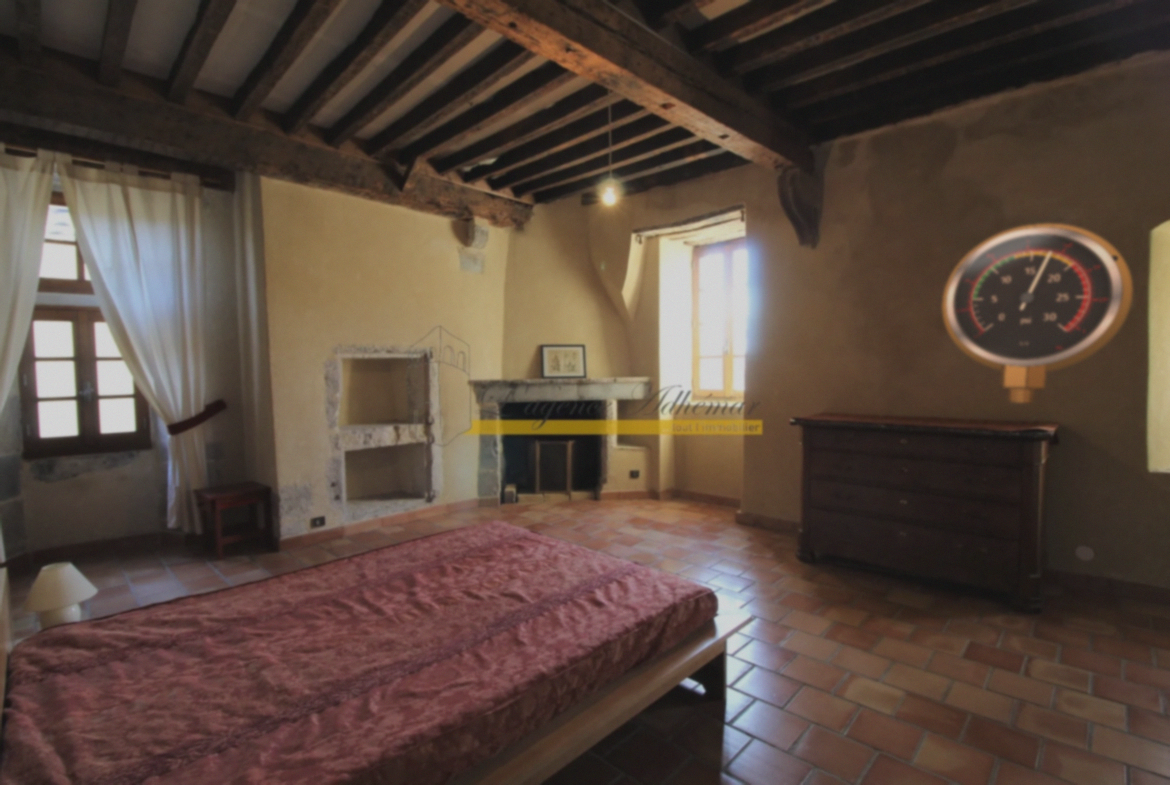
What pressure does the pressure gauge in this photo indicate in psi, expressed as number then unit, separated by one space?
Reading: 17 psi
